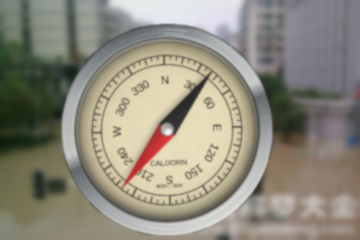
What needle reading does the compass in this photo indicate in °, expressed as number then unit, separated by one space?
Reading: 220 °
